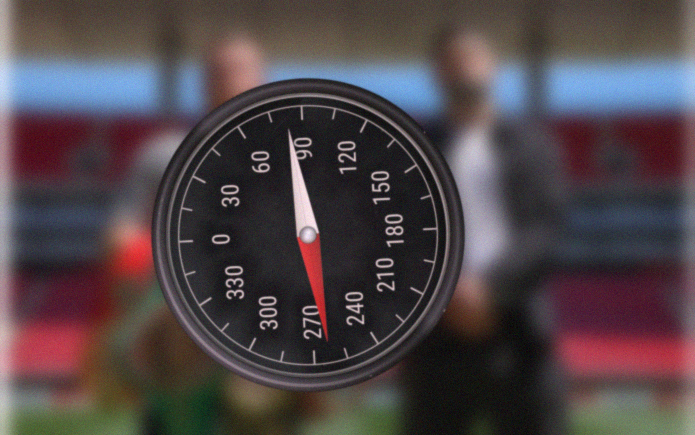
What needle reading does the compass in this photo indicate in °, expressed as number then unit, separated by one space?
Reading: 262.5 °
